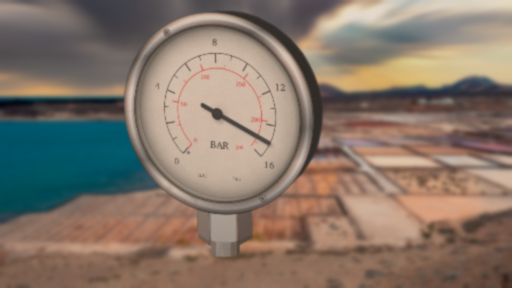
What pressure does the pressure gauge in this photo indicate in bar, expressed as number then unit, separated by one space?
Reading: 15 bar
